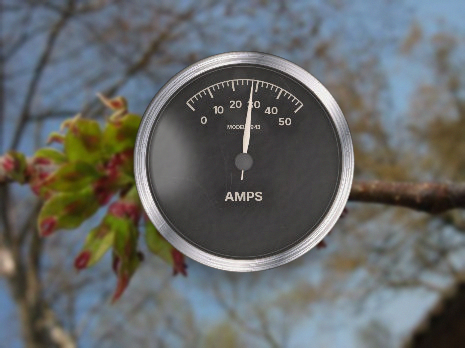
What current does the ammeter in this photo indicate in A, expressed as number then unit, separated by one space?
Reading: 28 A
